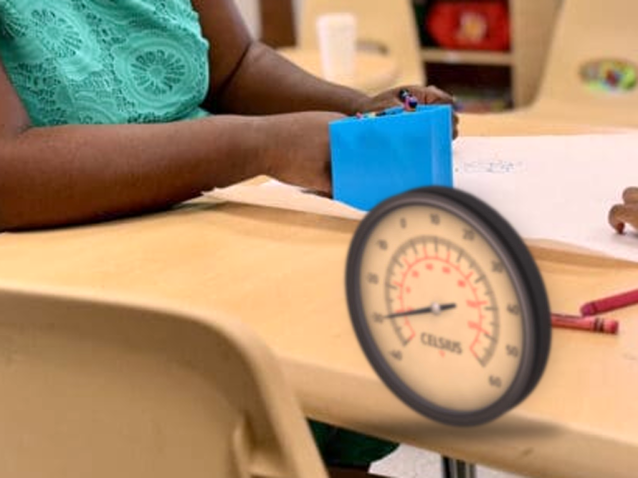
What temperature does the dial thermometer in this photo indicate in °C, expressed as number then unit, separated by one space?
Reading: -30 °C
